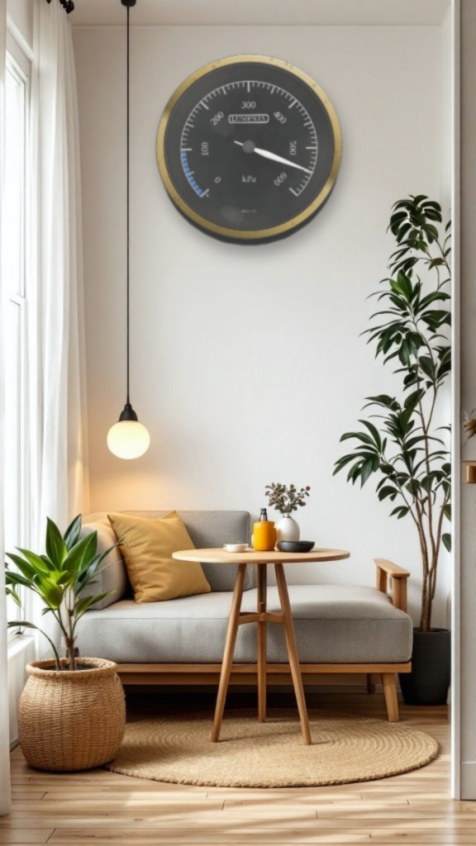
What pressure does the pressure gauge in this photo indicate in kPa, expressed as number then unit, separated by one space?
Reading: 550 kPa
